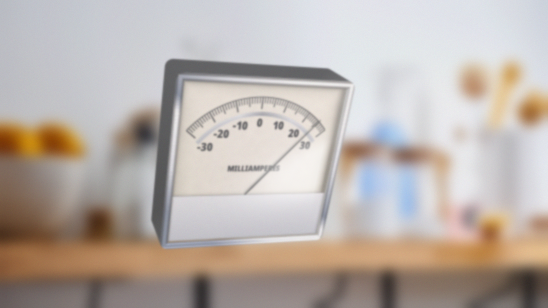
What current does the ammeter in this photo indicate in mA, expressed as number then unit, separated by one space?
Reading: 25 mA
